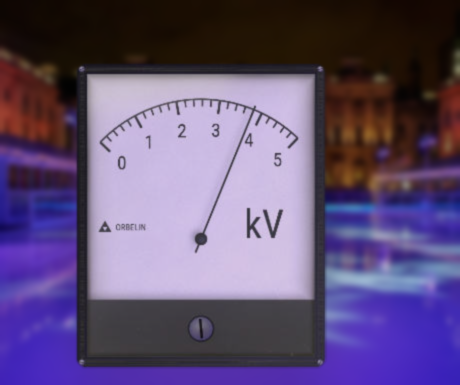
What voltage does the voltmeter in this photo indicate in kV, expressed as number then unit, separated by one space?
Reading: 3.8 kV
